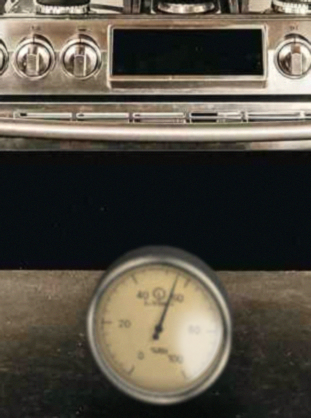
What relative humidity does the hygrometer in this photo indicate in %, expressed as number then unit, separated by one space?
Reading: 56 %
